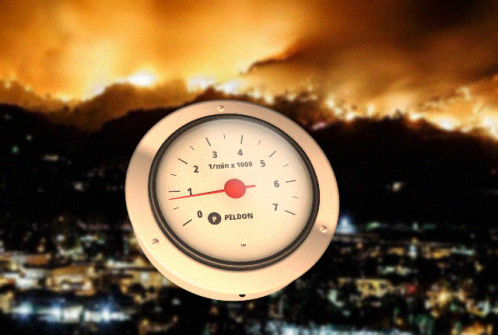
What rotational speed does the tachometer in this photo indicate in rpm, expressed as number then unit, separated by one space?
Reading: 750 rpm
